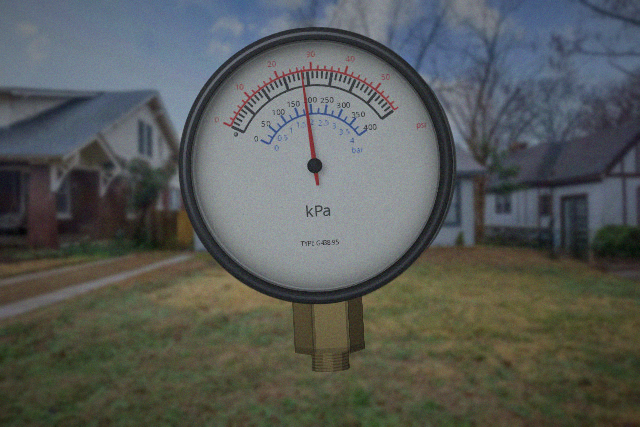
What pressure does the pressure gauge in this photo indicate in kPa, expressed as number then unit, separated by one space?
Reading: 190 kPa
